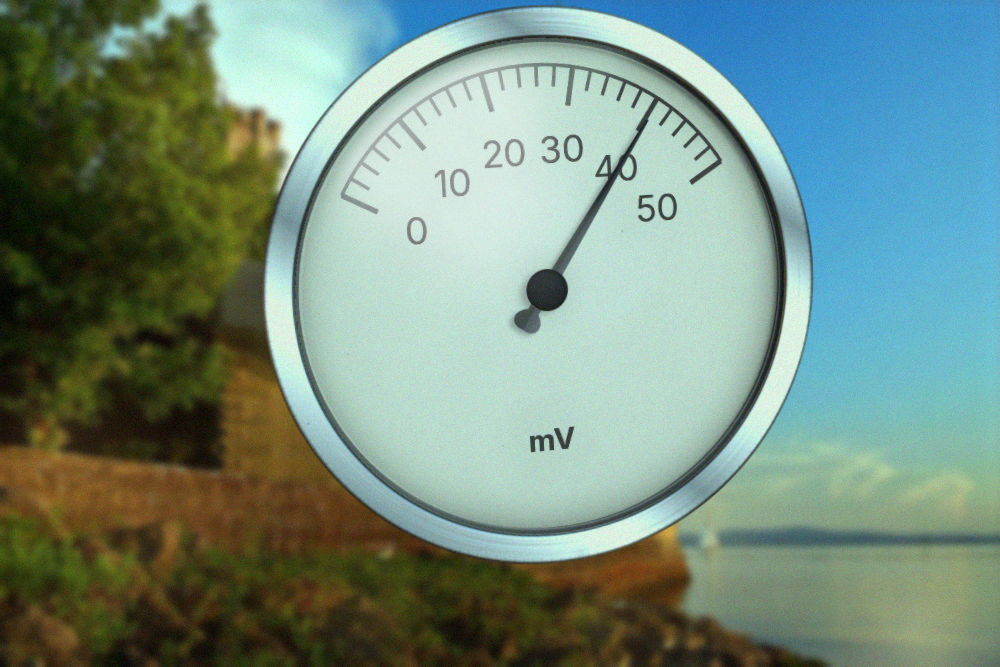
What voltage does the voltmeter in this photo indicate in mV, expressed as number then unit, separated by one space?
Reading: 40 mV
